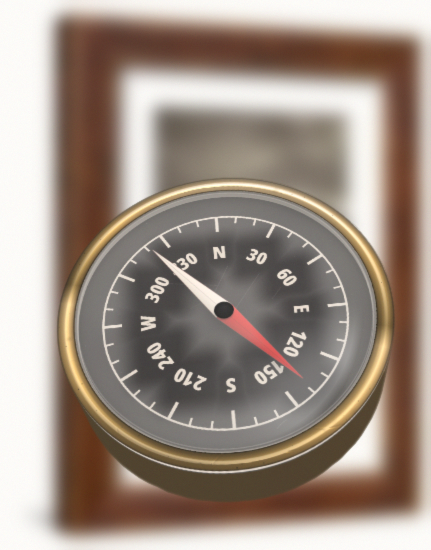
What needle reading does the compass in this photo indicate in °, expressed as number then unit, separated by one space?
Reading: 140 °
